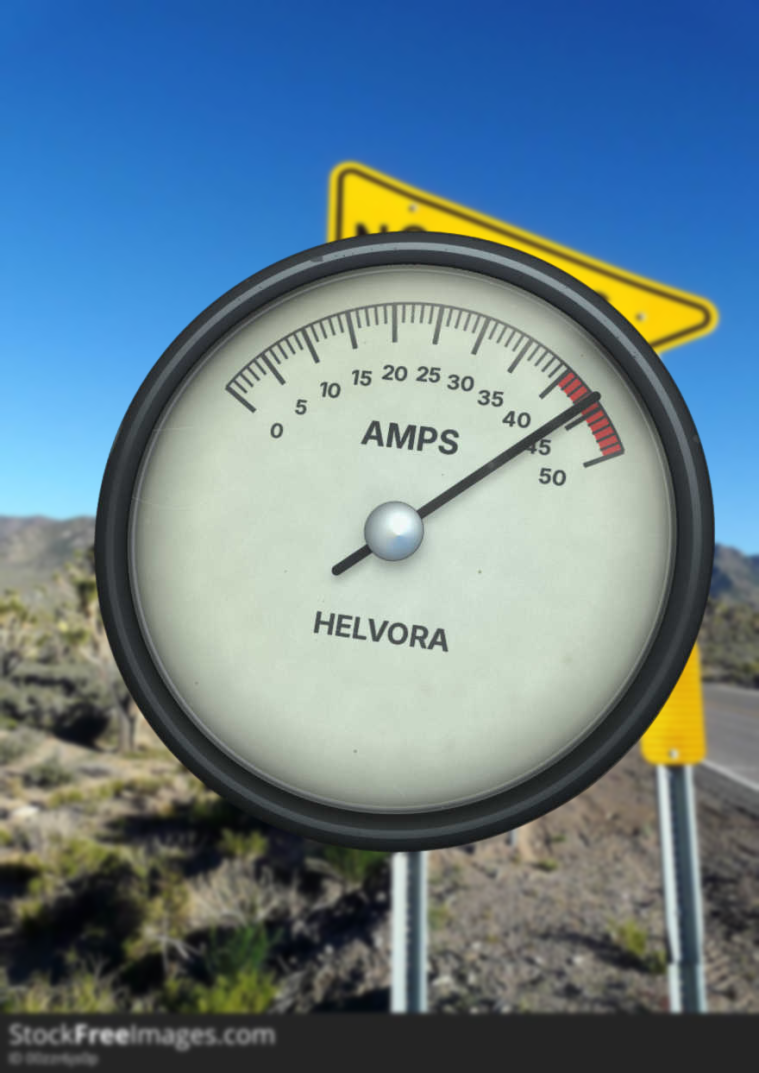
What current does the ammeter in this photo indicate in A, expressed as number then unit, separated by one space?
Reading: 44 A
